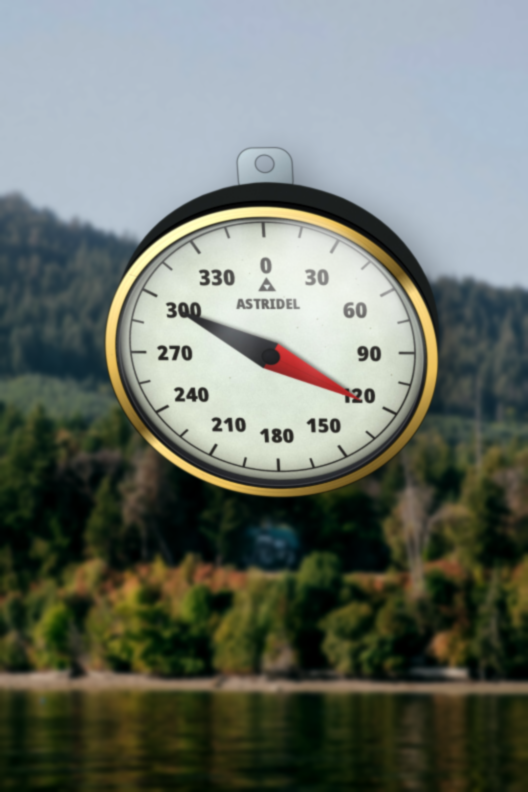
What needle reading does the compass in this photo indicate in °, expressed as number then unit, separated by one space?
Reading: 120 °
